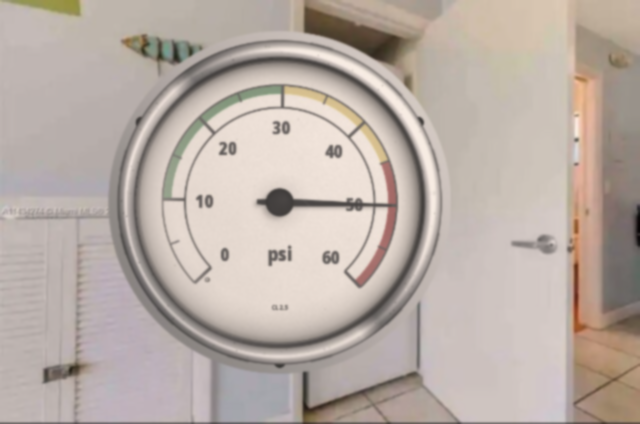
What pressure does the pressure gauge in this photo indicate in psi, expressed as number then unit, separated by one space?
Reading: 50 psi
